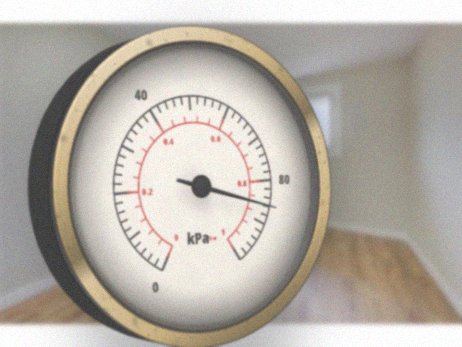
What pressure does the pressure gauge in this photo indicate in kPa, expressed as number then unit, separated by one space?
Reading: 86 kPa
